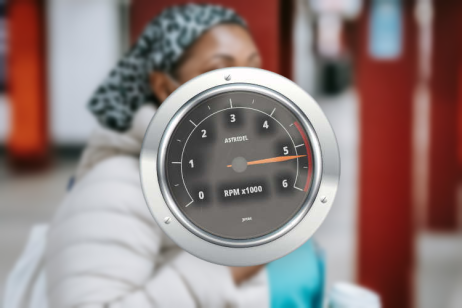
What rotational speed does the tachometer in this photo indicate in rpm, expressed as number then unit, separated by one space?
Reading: 5250 rpm
